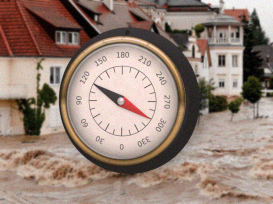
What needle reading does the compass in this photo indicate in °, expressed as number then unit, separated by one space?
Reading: 300 °
